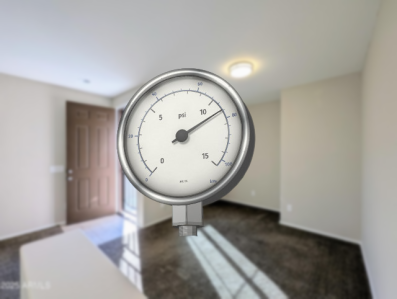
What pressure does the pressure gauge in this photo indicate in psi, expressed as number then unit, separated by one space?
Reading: 11 psi
